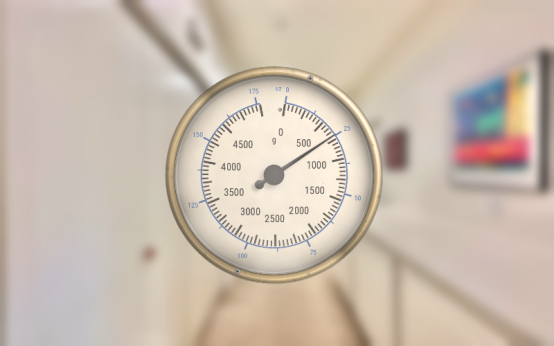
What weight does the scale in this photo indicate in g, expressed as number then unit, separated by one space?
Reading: 700 g
